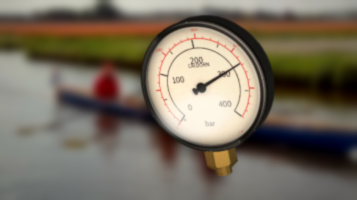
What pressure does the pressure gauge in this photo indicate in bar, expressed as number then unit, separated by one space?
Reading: 300 bar
